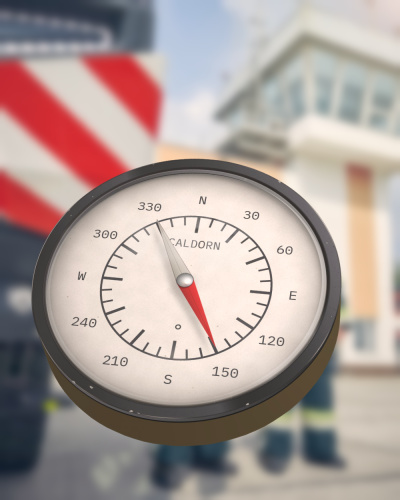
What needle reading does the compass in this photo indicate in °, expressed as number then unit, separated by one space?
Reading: 150 °
